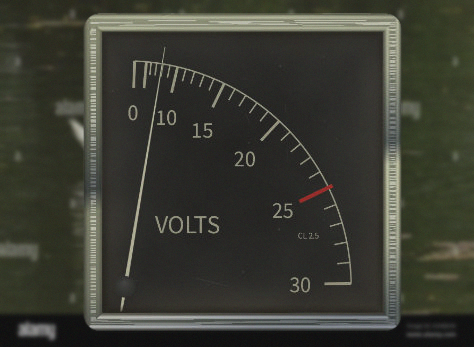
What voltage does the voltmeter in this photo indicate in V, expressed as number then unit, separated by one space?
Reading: 8 V
